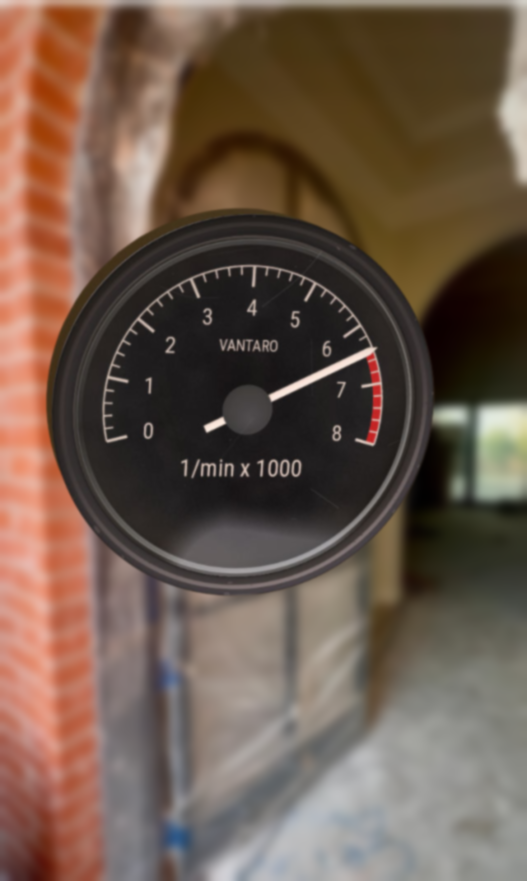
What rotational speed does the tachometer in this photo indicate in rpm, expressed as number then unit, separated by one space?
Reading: 6400 rpm
